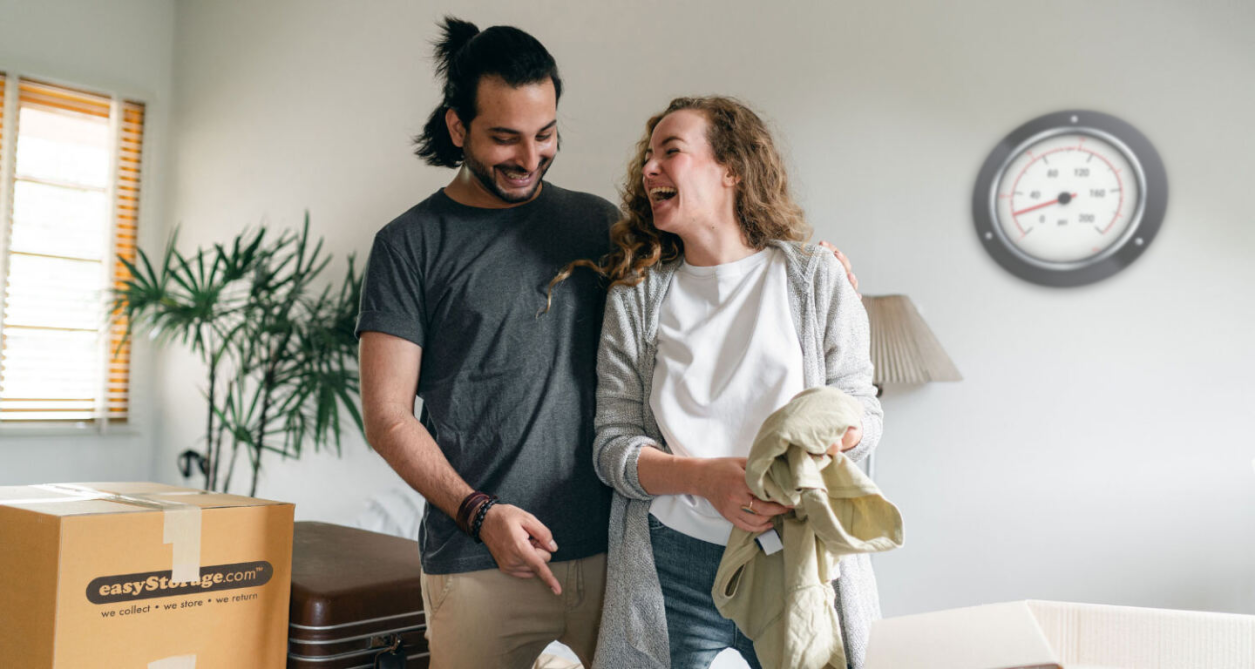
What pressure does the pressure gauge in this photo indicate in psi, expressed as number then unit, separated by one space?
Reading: 20 psi
